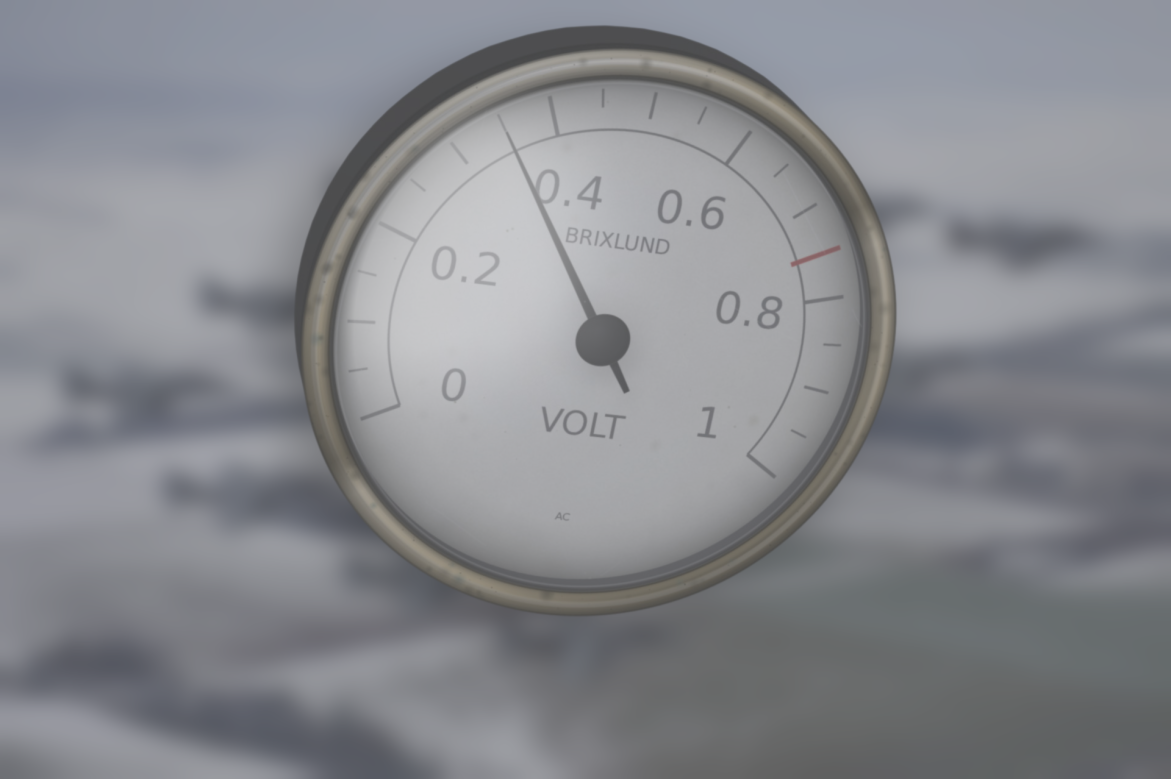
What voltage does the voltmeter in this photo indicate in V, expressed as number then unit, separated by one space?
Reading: 0.35 V
